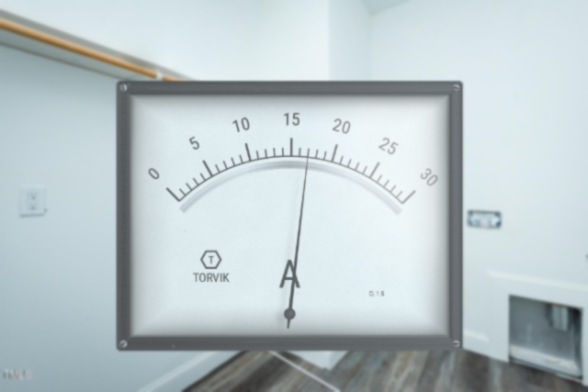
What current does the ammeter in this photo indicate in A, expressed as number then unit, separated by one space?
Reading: 17 A
